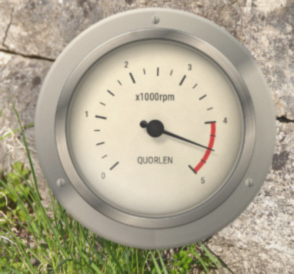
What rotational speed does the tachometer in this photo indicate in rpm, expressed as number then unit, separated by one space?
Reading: 4500 rpm
